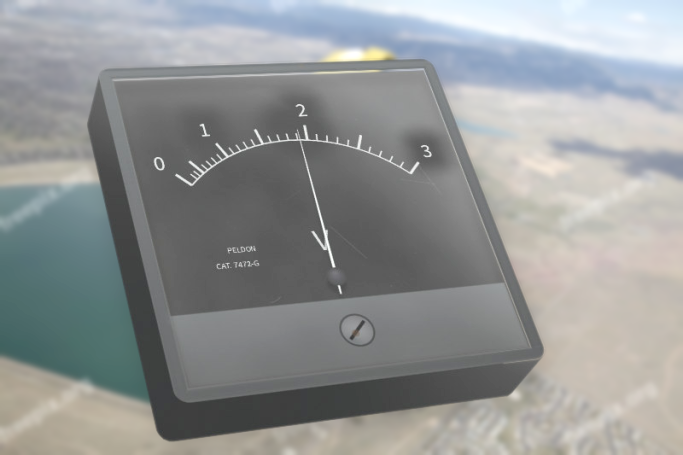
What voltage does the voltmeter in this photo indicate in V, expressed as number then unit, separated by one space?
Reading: 1.9 V
